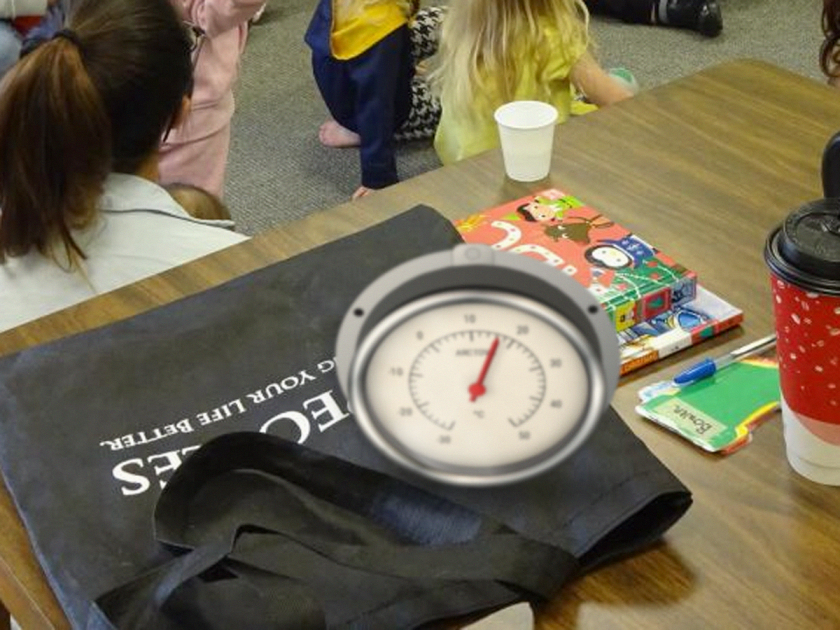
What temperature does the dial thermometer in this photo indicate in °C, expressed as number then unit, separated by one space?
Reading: 16 °C
